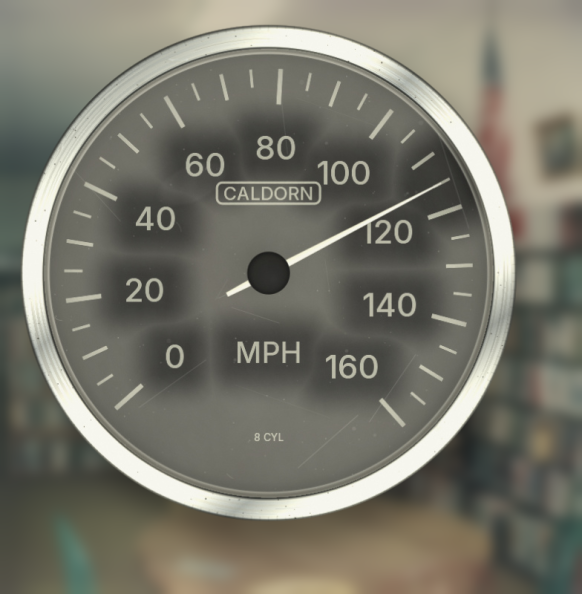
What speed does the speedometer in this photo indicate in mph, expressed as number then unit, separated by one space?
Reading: 115 mph
